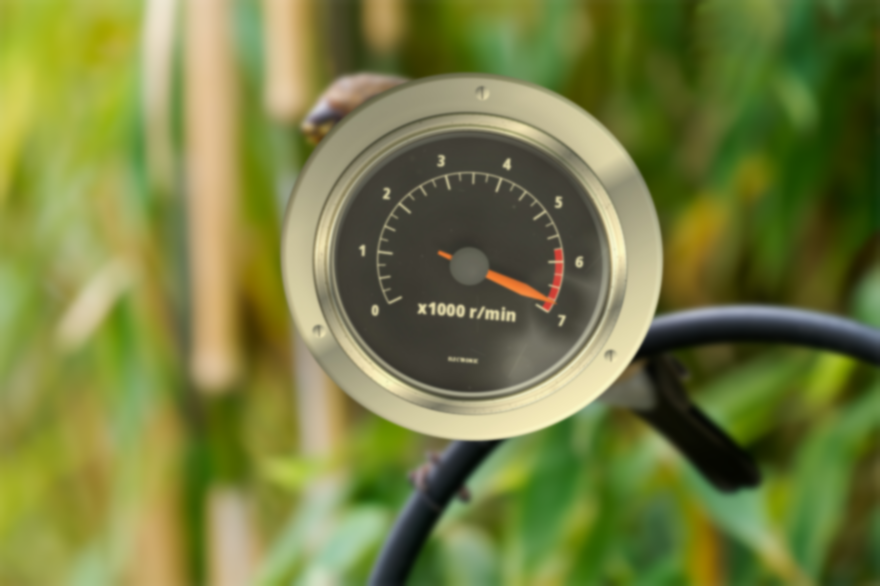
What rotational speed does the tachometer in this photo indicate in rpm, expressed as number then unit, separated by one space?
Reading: 6750 rpm
